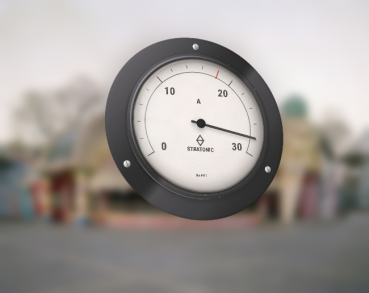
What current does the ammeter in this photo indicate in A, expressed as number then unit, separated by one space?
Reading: 28 A
